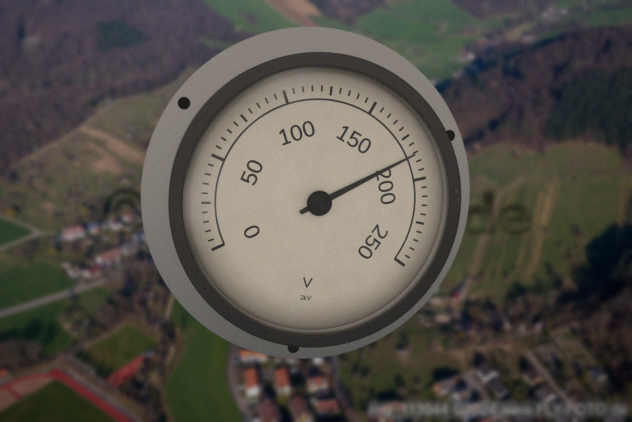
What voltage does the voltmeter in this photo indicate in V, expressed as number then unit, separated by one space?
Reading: 185 V
